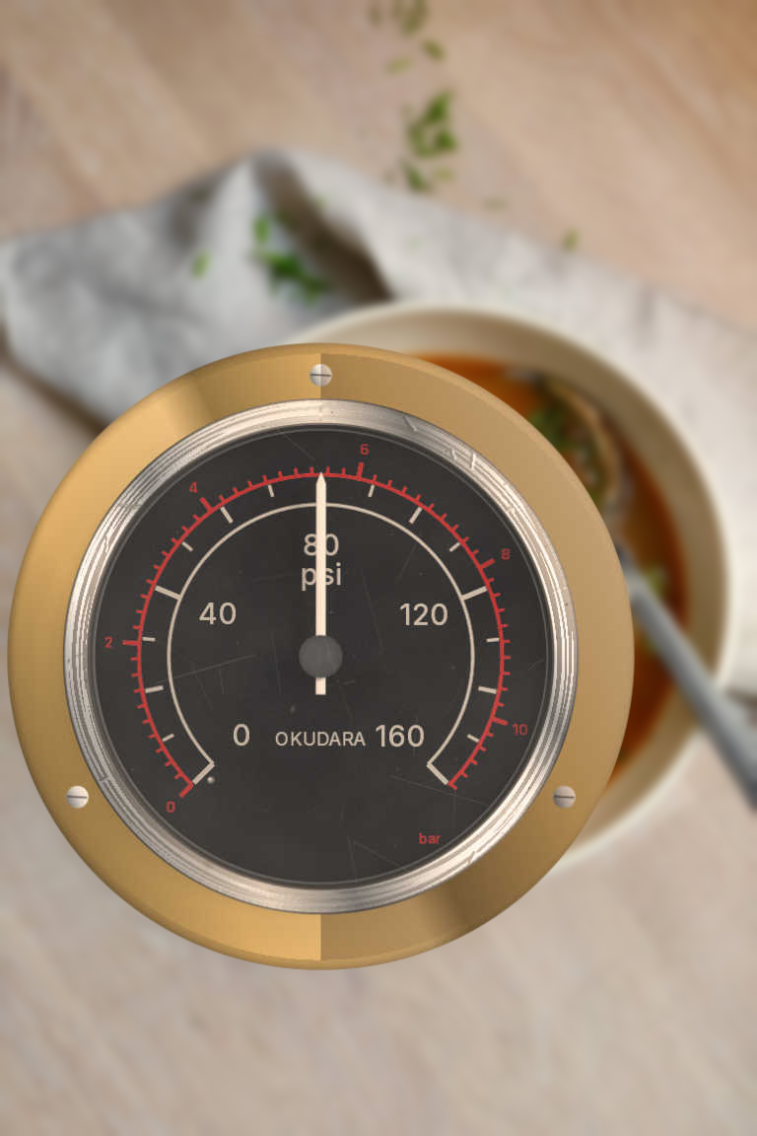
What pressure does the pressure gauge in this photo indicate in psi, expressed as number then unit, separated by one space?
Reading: 80 psi
